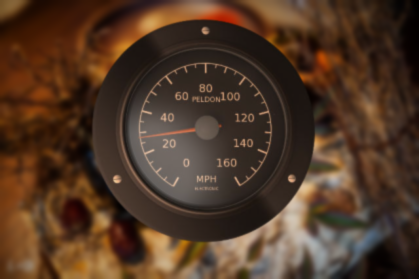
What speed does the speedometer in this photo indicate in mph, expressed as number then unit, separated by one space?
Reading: 27.5 mph
